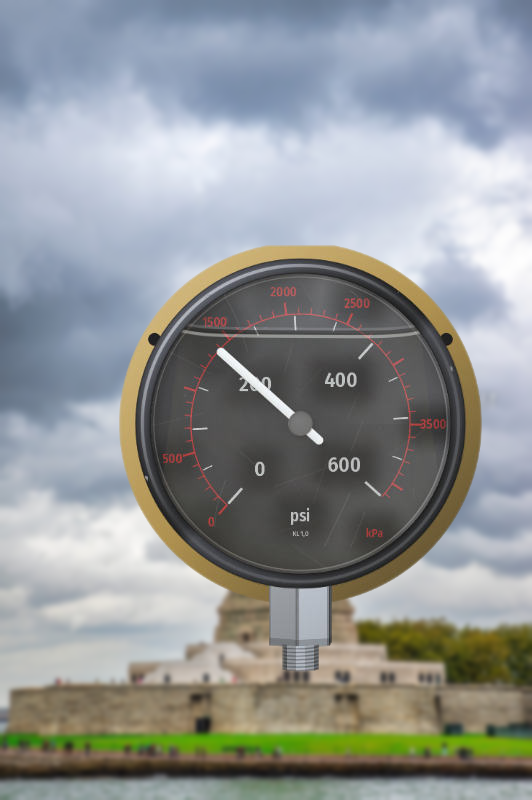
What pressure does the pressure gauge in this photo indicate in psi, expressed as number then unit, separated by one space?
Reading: 200 psi
